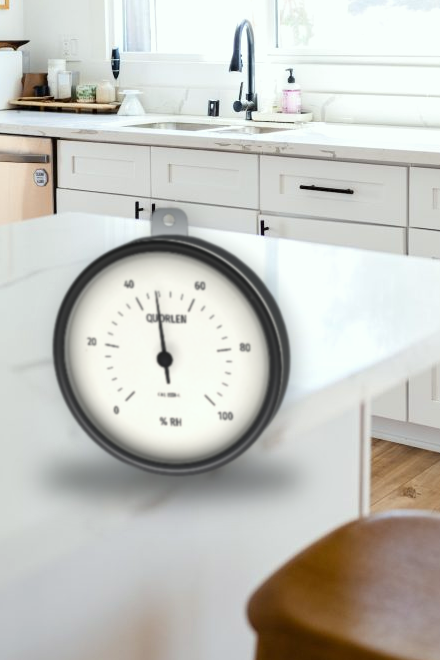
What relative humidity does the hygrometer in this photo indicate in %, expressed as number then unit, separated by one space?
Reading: 48 %
